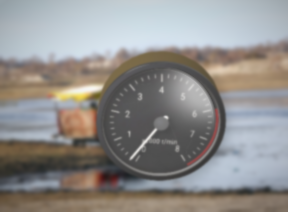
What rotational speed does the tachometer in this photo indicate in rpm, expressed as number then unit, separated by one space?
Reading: 200 rpm
